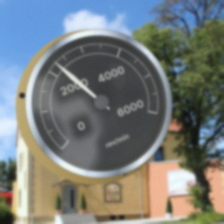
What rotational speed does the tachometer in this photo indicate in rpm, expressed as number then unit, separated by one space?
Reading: 2250 rpm
